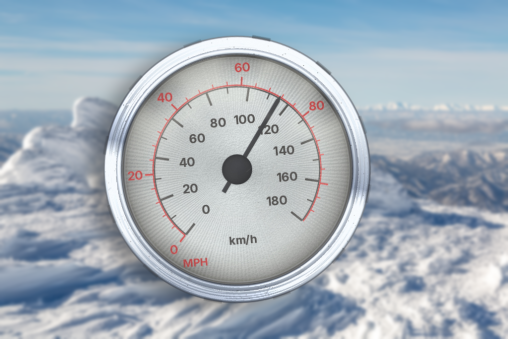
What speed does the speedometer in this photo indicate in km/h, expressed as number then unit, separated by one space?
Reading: 115 km/h
